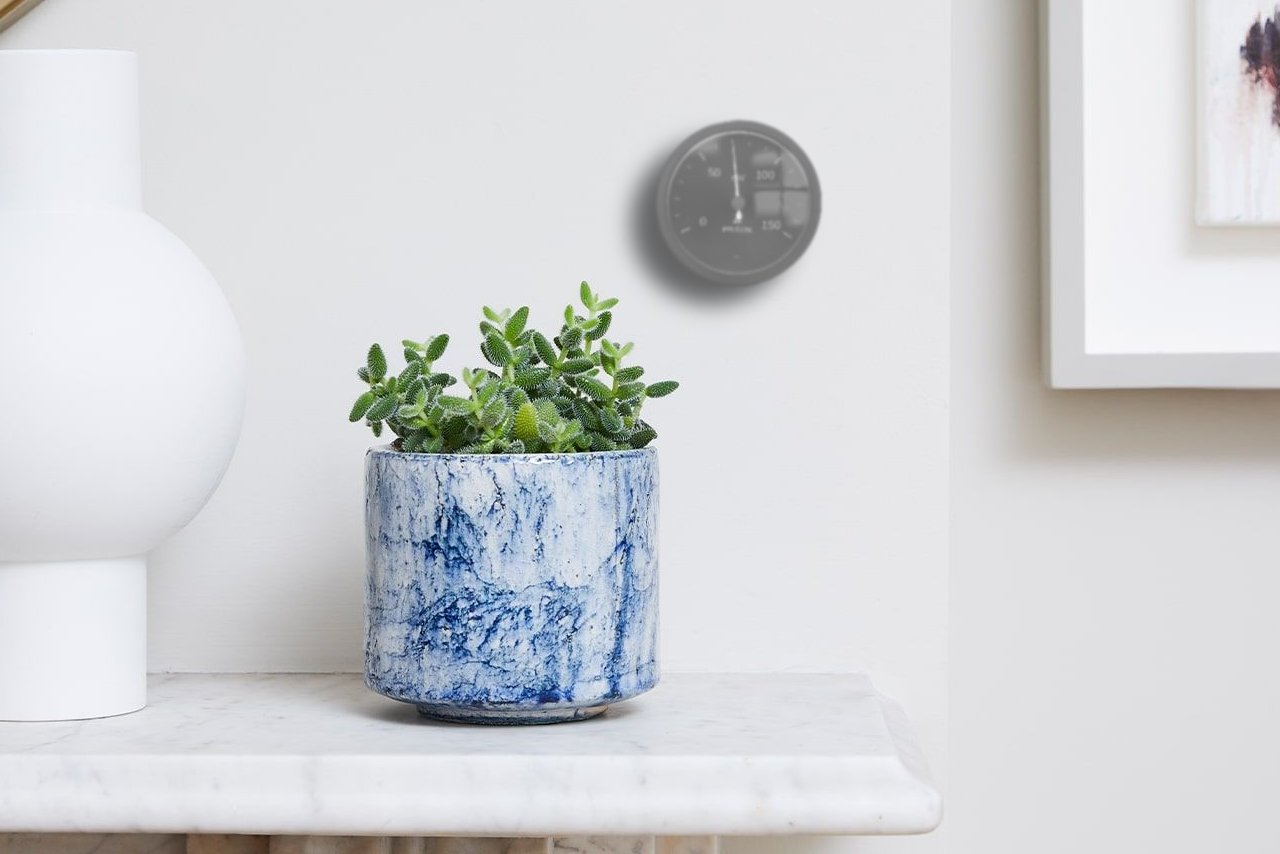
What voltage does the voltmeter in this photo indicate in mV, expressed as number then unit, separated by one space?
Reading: 70 mV
